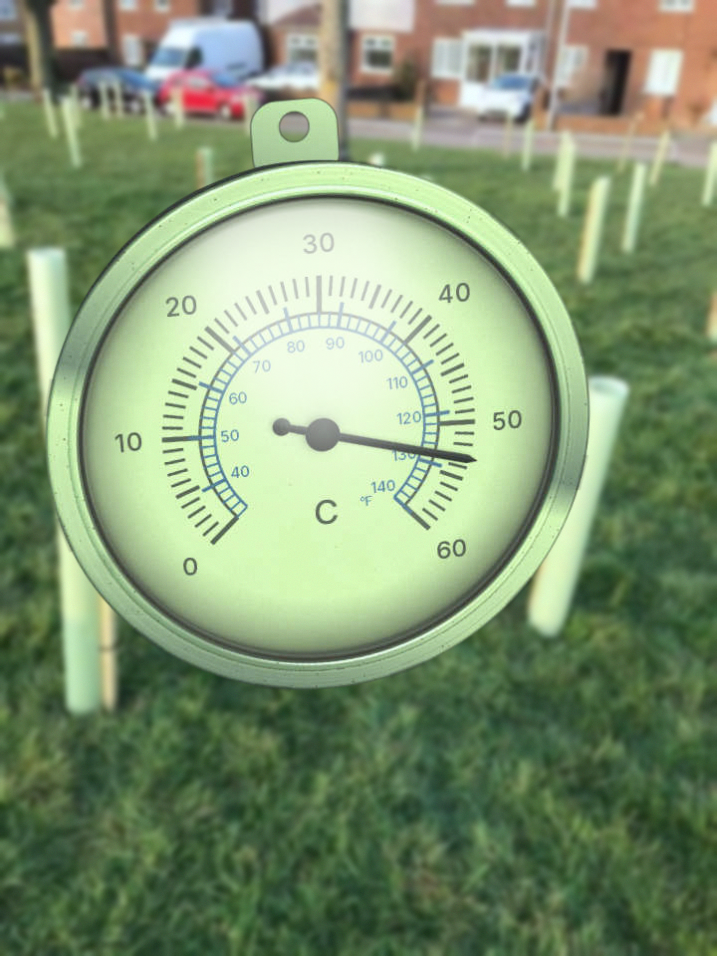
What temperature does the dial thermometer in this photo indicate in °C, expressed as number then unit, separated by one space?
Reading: 53 °C
